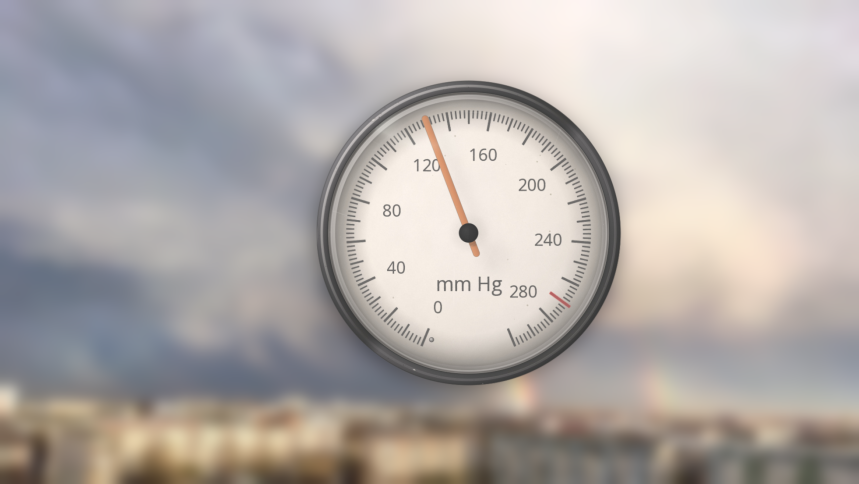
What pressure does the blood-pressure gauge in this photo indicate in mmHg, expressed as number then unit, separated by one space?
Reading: 130 mmHg
